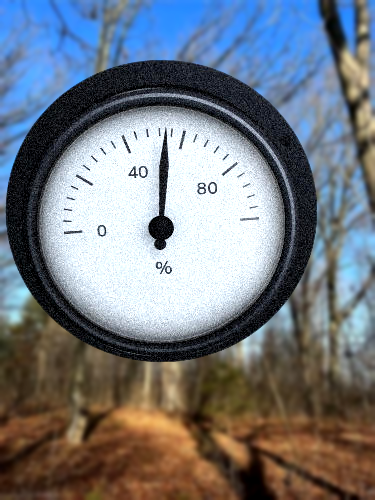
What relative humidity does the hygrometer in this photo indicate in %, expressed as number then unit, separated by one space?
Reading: 54 %
